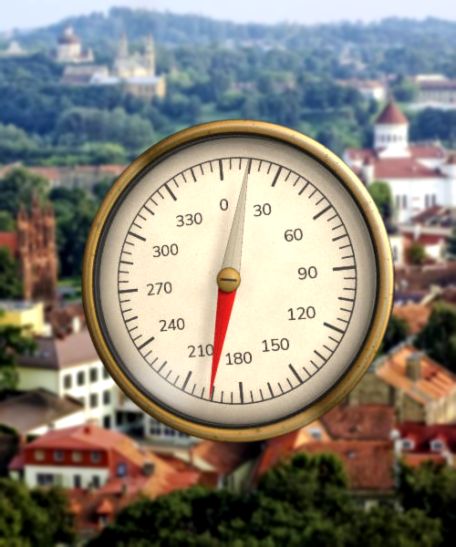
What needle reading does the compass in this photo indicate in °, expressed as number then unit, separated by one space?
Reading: 195 °
